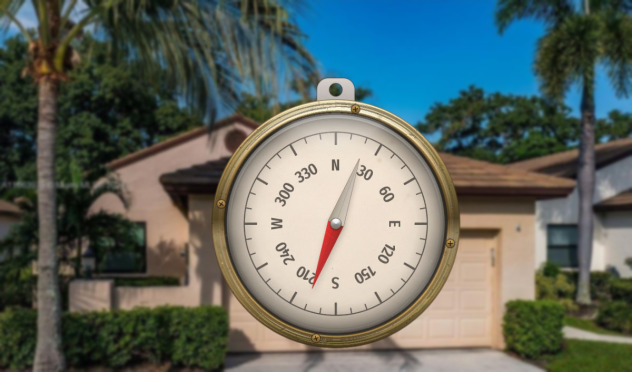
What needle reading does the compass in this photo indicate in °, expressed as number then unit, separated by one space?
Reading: 200 °
